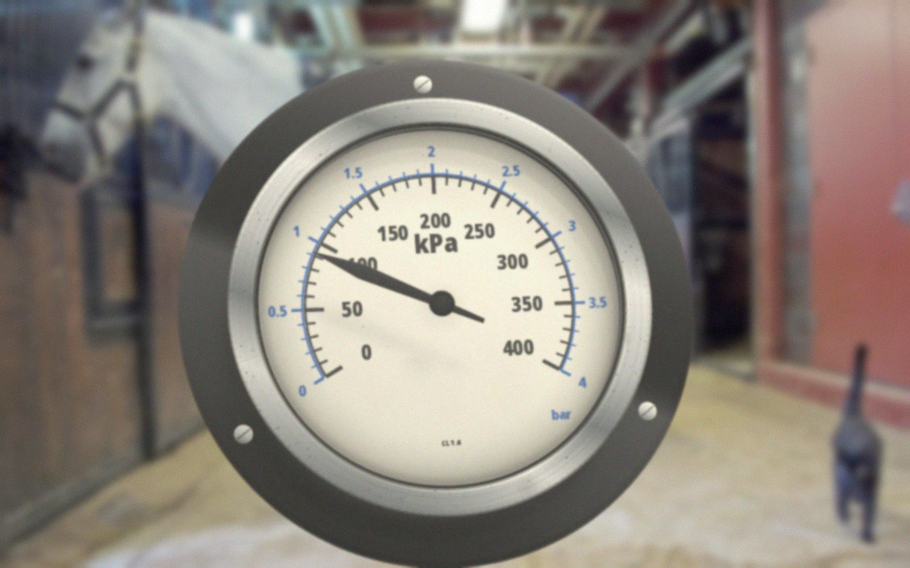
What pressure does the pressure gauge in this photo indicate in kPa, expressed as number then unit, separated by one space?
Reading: 90 kPa
